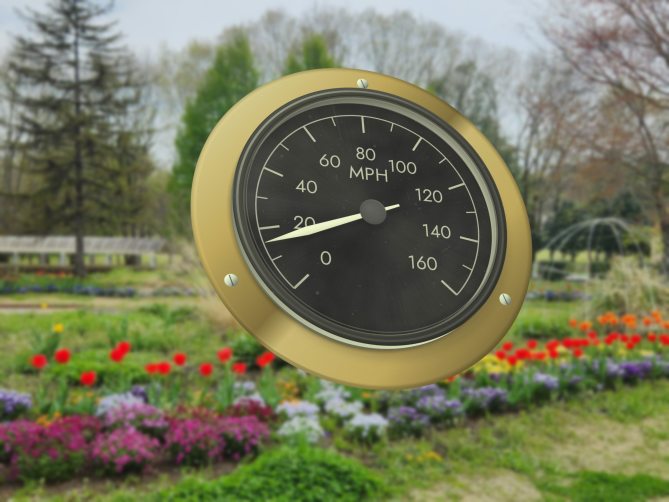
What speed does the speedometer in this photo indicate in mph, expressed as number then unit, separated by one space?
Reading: 15 mph
